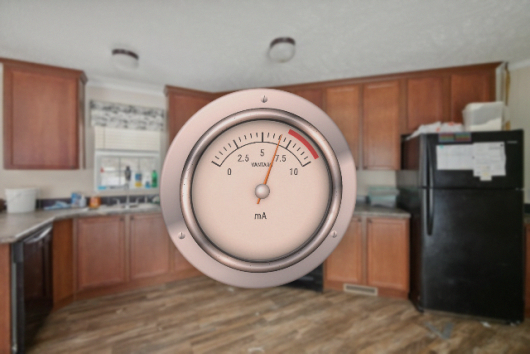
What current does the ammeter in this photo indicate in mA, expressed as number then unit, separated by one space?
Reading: 6.5 mA
